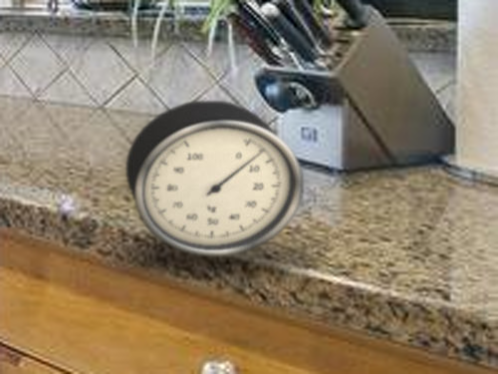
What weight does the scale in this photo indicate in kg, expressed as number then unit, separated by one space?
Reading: 5 kg
